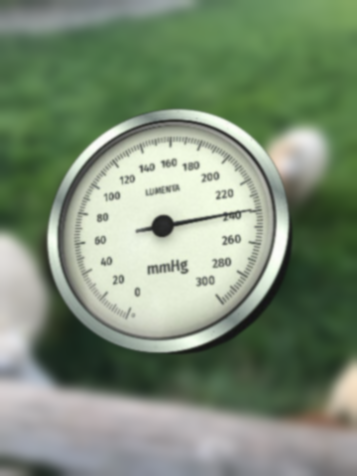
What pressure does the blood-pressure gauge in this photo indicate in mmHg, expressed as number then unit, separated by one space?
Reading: 240 mmHg
